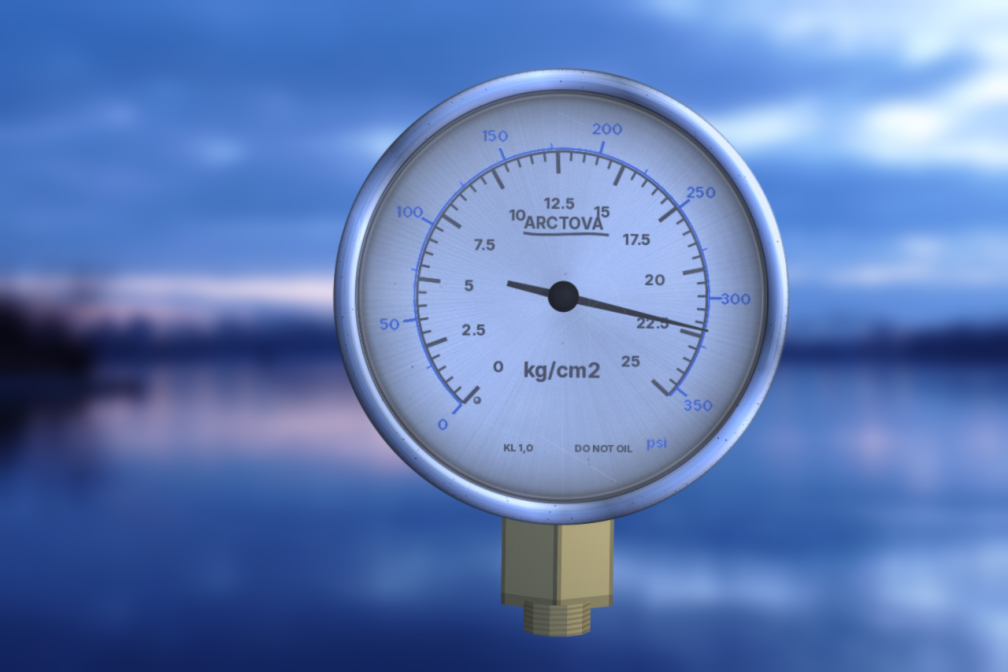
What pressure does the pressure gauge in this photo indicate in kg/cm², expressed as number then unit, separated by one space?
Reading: 22.25 kg/cm²
